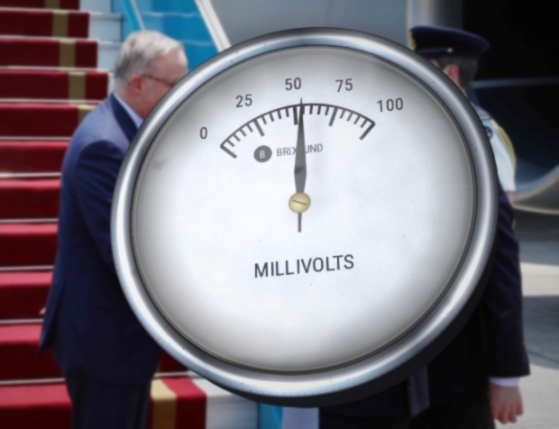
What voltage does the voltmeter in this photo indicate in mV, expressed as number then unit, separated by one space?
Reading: 55 mV
